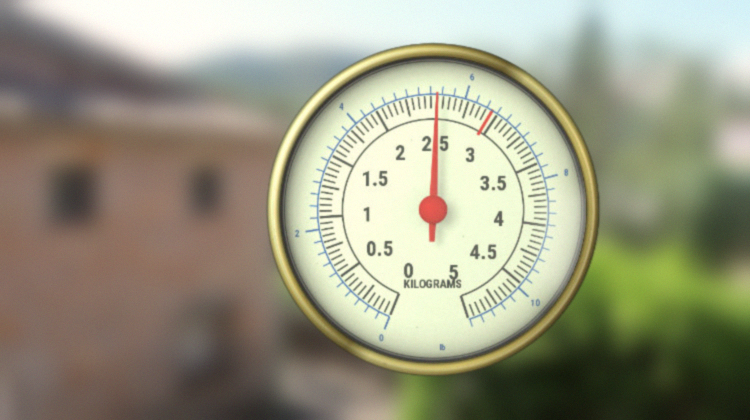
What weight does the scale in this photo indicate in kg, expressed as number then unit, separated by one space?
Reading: 2.5 kg
